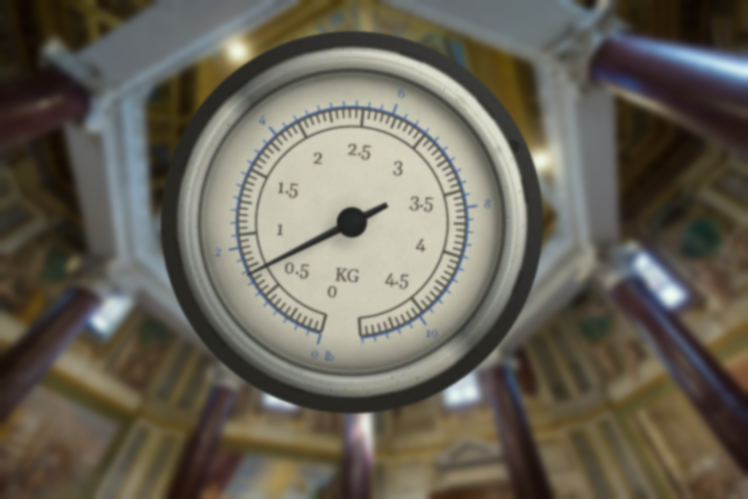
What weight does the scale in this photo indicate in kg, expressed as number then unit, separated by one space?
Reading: 0.7 kg
